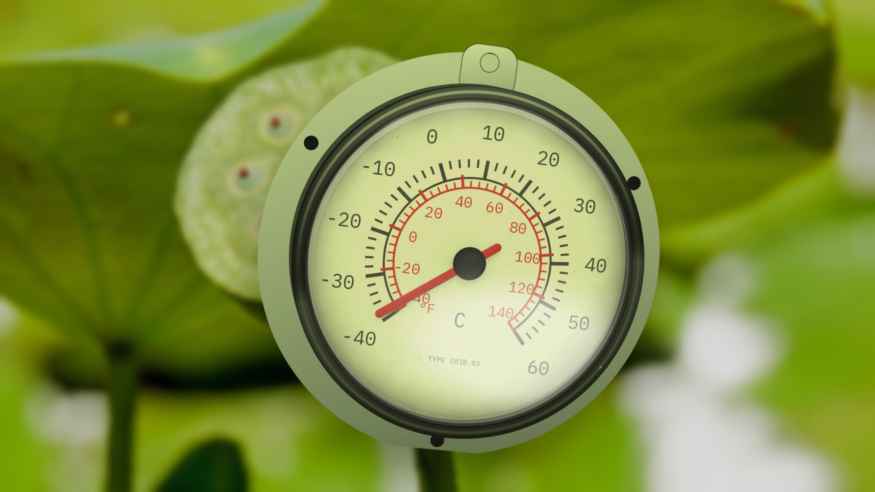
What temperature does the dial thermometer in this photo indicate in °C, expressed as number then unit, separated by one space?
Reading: -38 °C
